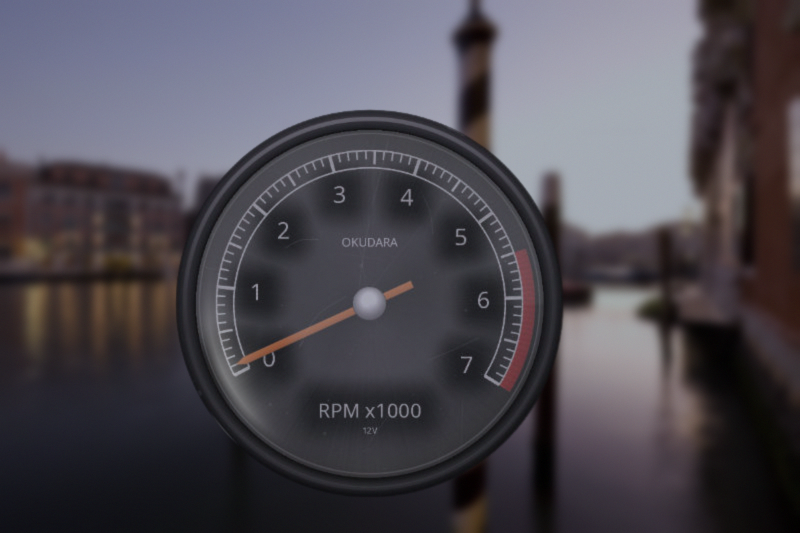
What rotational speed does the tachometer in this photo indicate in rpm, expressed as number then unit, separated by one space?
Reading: 100 rpm
